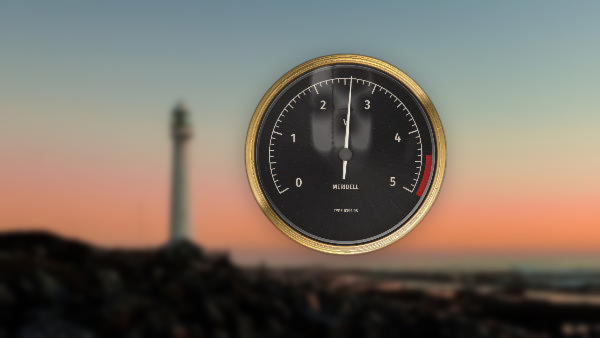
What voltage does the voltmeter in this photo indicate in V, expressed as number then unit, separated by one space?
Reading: 2.6 V
